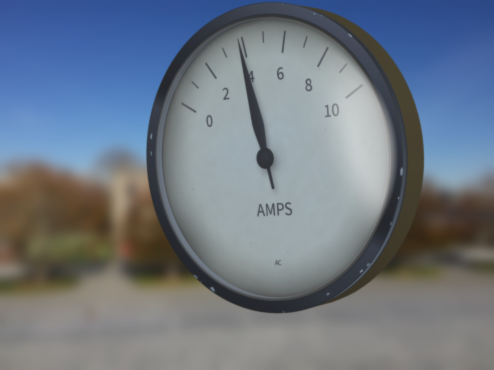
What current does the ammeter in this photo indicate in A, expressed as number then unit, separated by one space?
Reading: 4 A
